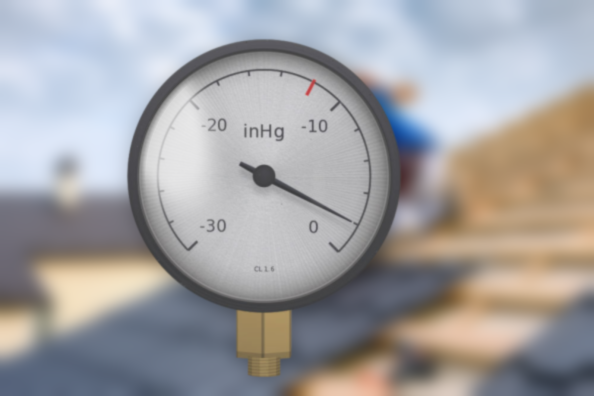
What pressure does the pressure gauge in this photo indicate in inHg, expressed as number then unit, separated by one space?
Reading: -2 inHg
